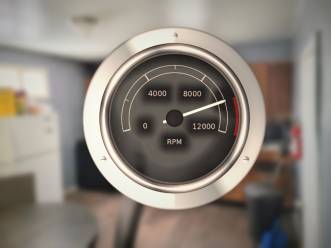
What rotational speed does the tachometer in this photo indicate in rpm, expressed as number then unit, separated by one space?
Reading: 10000 rpm
